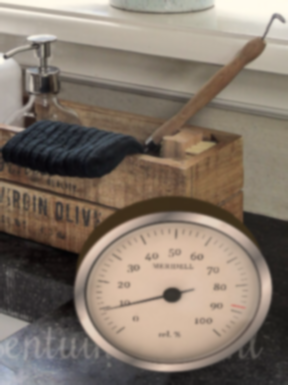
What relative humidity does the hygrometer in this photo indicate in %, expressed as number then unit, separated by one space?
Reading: 10 %
